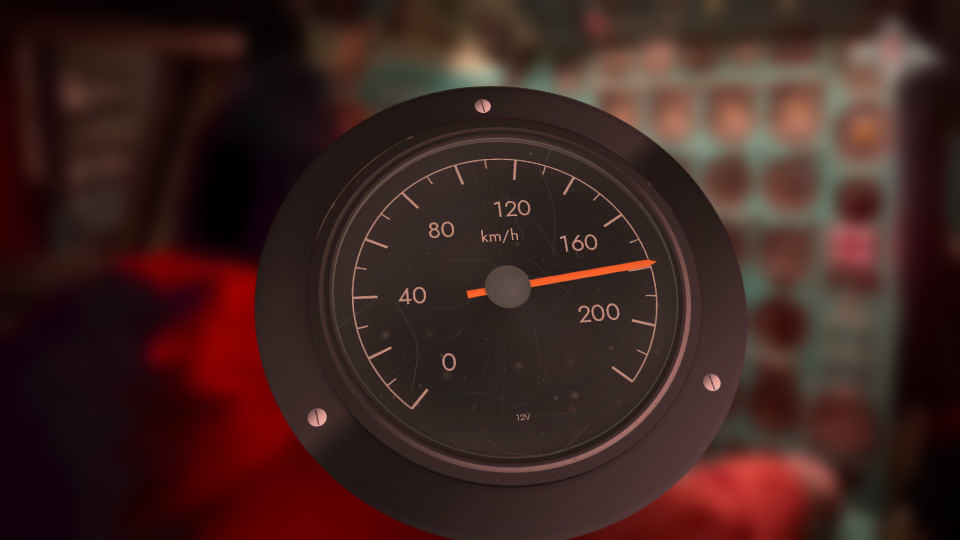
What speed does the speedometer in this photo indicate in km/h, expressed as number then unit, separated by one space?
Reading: 180 km/h
